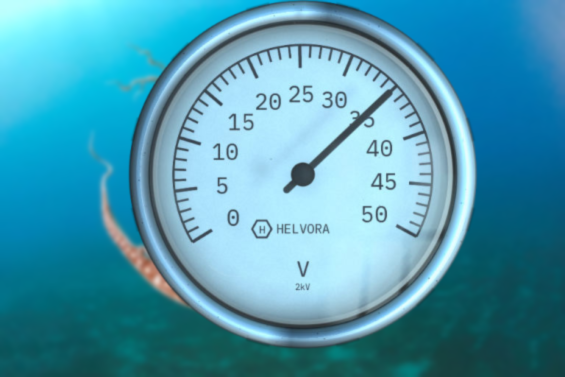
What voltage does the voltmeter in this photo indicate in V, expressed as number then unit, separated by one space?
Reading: 35 V
